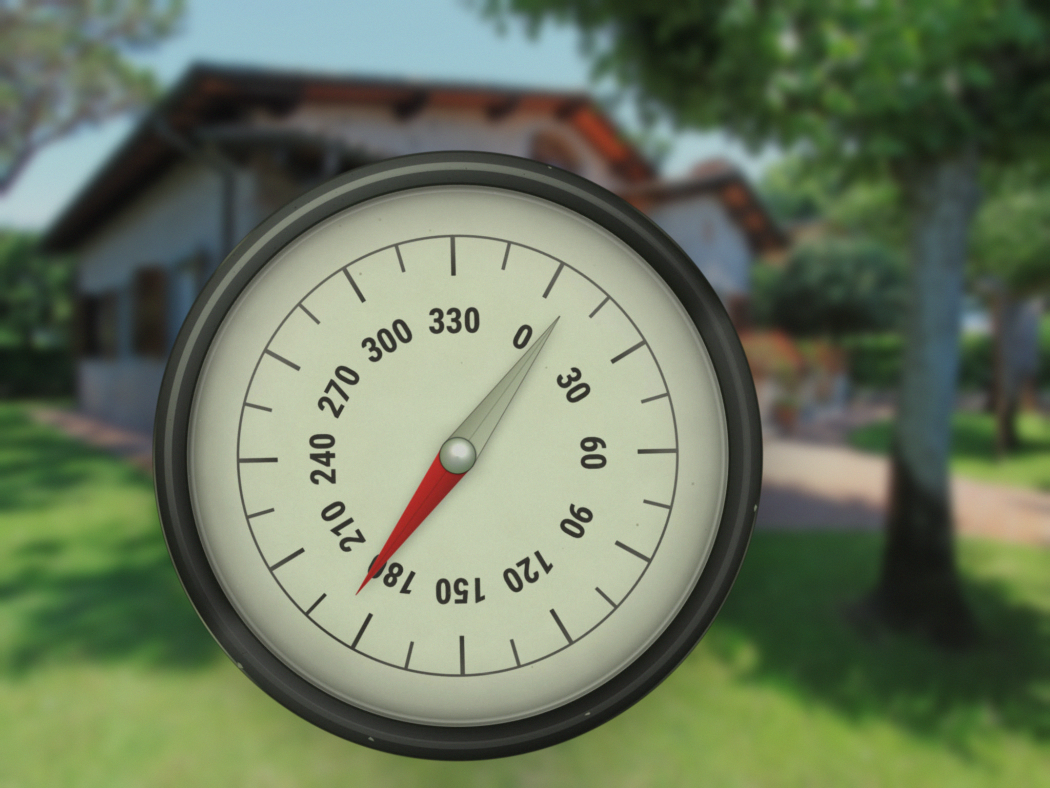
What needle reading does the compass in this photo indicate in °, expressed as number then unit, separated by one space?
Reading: 187.5 °
